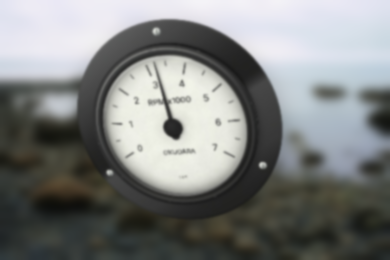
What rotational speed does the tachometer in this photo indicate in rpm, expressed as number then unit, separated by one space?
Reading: 3250 rpm
